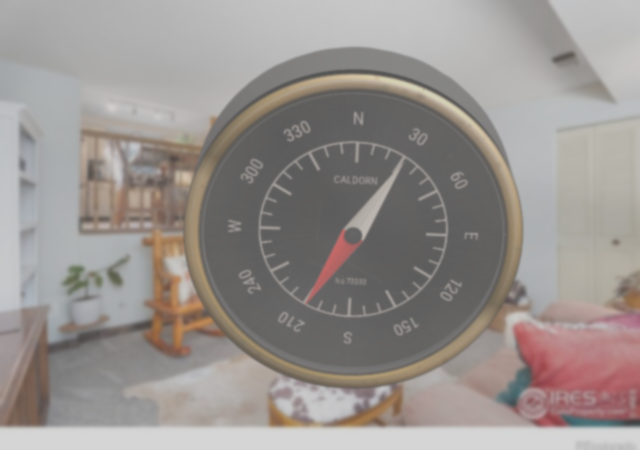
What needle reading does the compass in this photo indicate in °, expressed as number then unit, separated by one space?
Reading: 210 °
